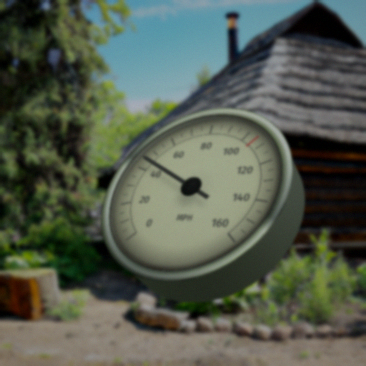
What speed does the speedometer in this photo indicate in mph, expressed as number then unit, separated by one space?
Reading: 45 mph
